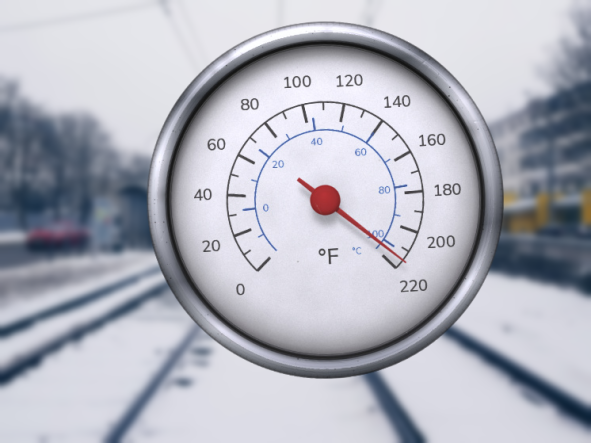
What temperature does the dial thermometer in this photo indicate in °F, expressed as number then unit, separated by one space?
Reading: 215 °F
